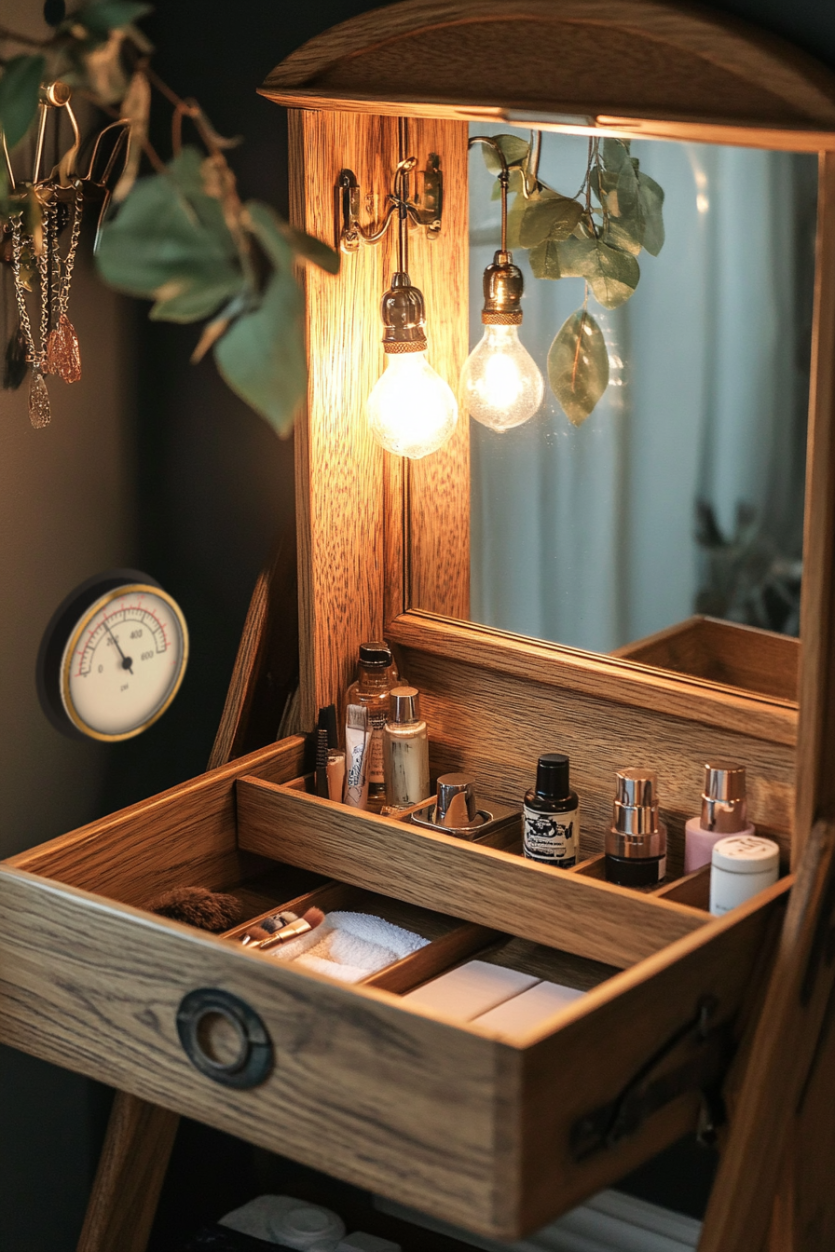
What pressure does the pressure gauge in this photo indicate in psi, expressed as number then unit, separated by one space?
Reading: 200 psi
